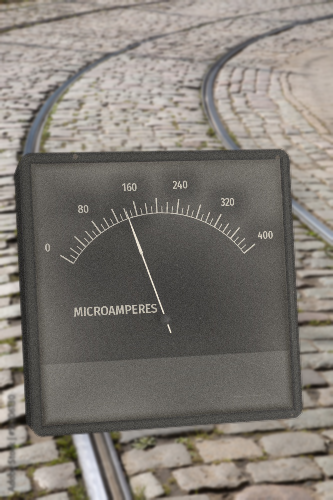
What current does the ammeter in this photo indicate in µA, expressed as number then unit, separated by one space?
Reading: 140 µA
